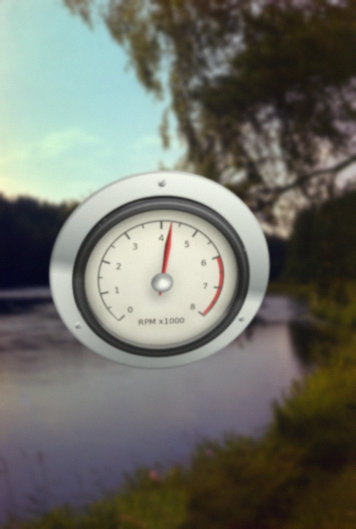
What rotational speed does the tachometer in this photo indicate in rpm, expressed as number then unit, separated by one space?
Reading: 4250 rpm
